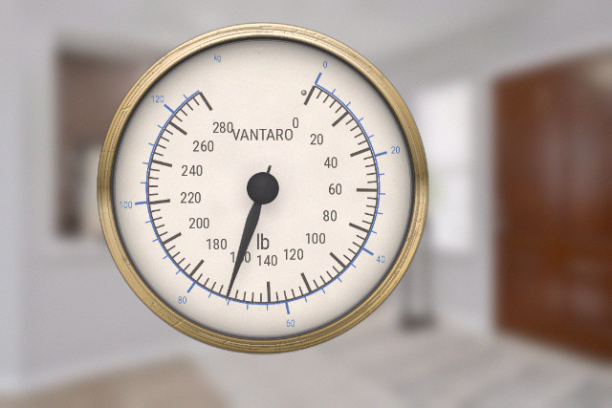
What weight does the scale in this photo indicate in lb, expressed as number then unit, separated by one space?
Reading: 160 lb
